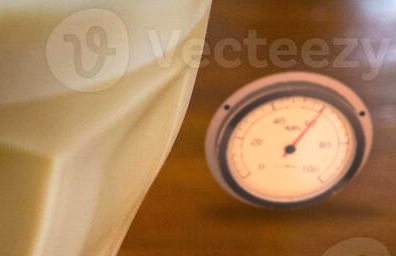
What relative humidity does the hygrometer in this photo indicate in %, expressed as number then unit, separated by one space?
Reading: 60 %
